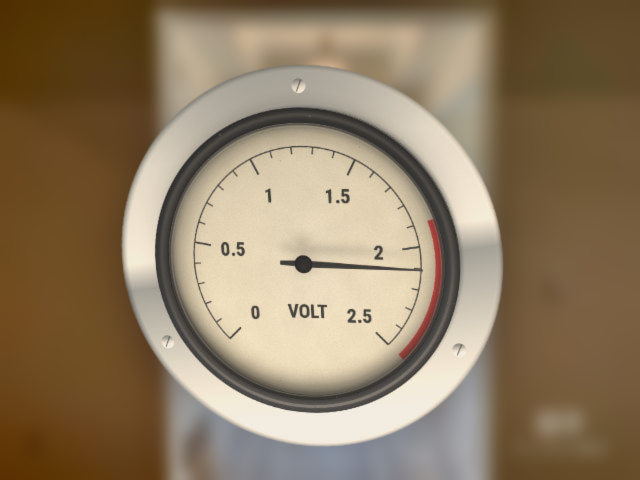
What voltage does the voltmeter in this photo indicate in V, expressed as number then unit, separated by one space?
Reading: 2.1 V
